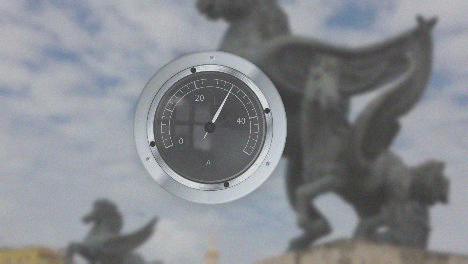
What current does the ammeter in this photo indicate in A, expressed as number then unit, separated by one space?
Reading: 30 A
